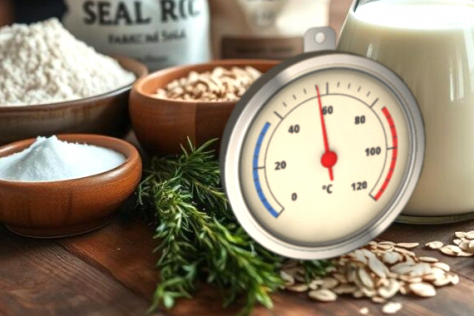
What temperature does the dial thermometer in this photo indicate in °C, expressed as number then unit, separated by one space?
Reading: 56 °C
